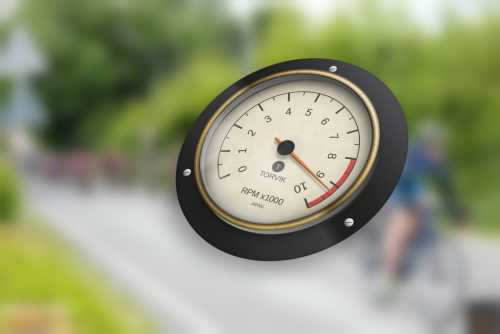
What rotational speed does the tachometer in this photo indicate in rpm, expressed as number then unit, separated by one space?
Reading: 9250 rpm
